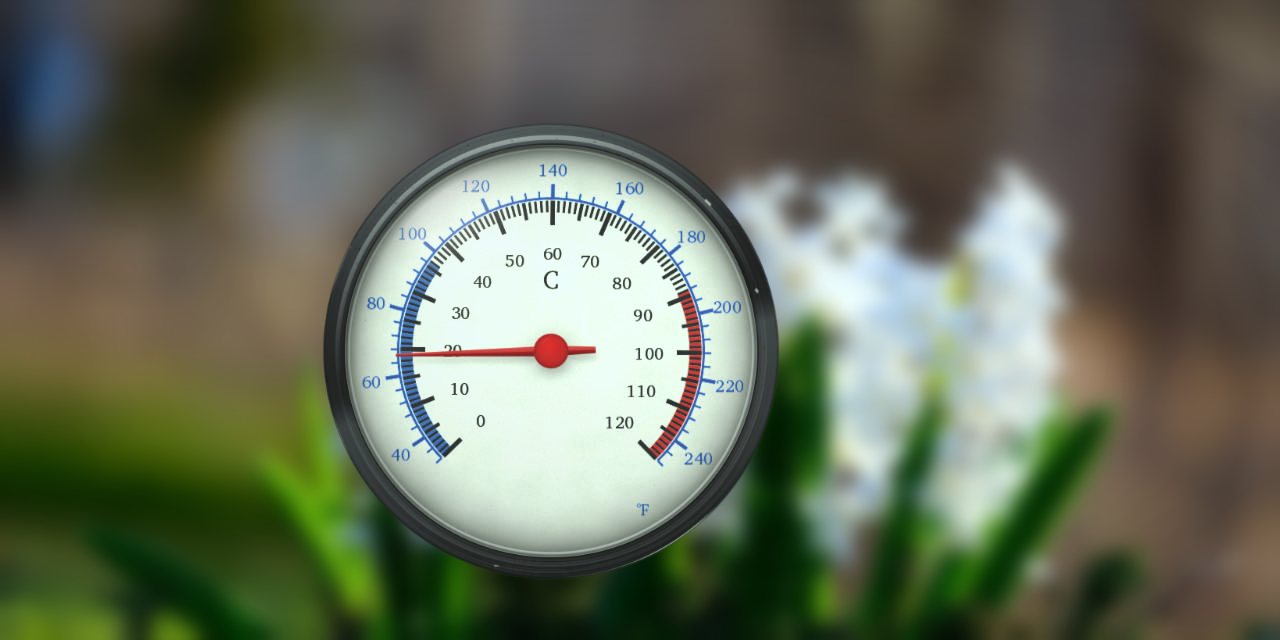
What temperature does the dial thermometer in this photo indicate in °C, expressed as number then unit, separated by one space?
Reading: 19 °C
